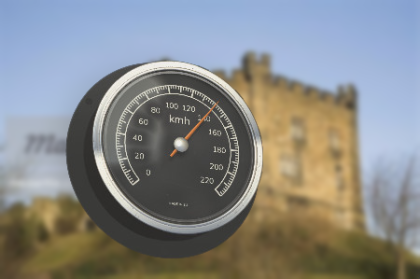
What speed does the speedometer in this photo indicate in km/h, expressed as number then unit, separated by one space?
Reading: 140 km/h
